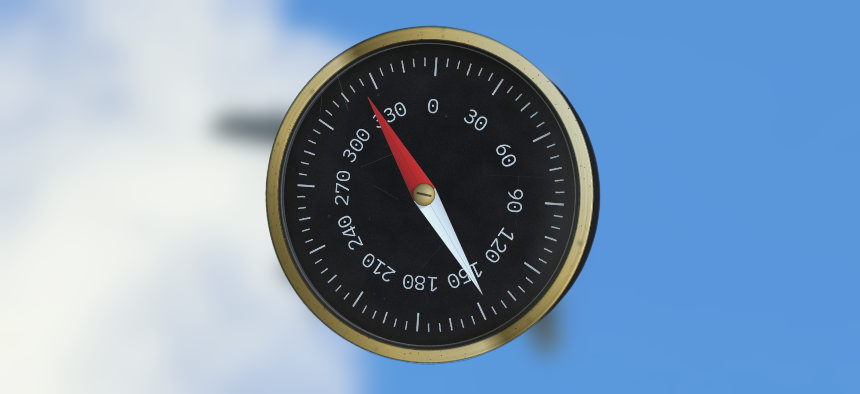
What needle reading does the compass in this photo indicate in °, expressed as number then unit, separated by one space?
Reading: 325 °
